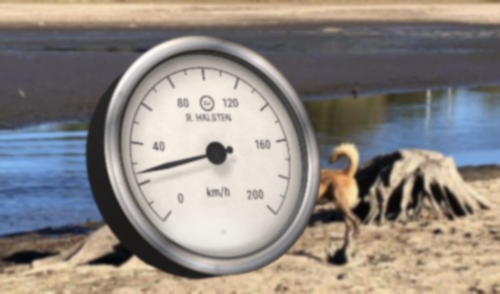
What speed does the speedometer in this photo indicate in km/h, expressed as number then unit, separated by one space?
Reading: 25 km/h
